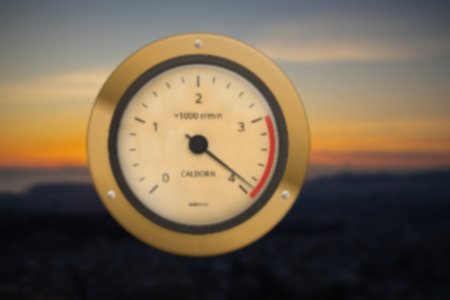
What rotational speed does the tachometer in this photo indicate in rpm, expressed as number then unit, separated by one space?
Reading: 3900 rpm
